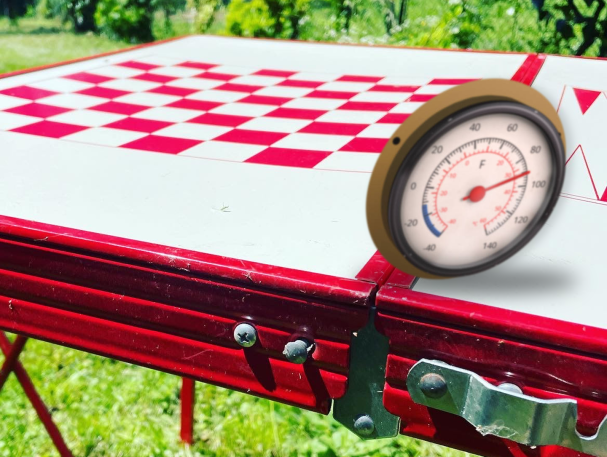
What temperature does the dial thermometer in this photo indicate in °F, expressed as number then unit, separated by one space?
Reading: 90 °F
